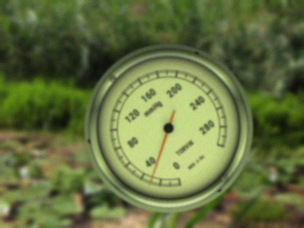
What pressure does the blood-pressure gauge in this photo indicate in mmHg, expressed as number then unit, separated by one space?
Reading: 30 mmHg
